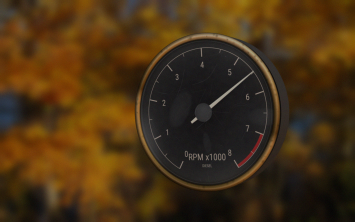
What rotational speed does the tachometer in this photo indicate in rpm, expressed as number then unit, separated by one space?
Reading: 5500 rpm
